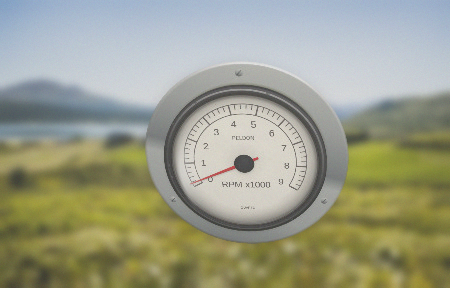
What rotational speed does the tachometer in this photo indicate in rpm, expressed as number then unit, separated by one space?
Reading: 200 rpm
